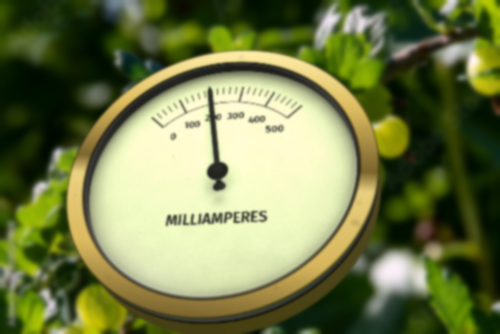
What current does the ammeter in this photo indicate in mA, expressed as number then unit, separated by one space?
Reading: 200 mA
